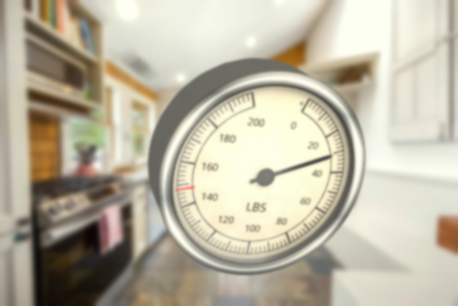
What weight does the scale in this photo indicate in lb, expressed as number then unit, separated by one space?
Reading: 30 lb
